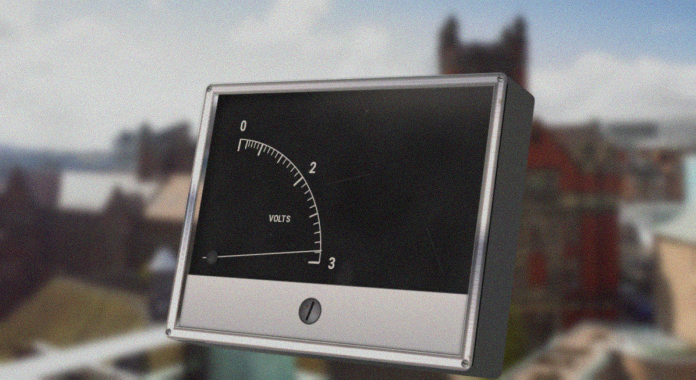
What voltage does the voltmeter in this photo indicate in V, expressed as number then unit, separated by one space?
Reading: 2.9 V
